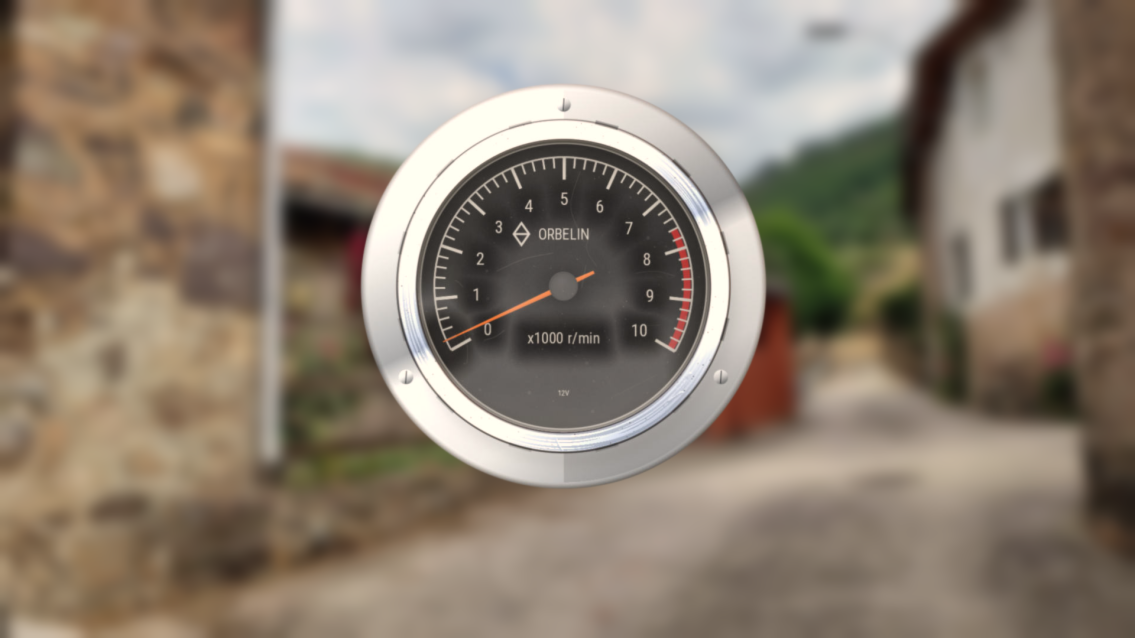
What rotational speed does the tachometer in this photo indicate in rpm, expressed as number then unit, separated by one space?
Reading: 200 rpm
